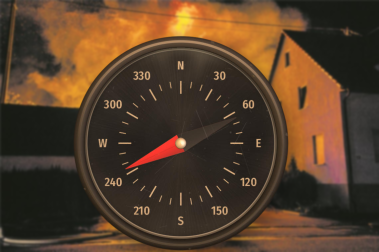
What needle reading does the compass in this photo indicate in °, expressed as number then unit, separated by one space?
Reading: 245 °
